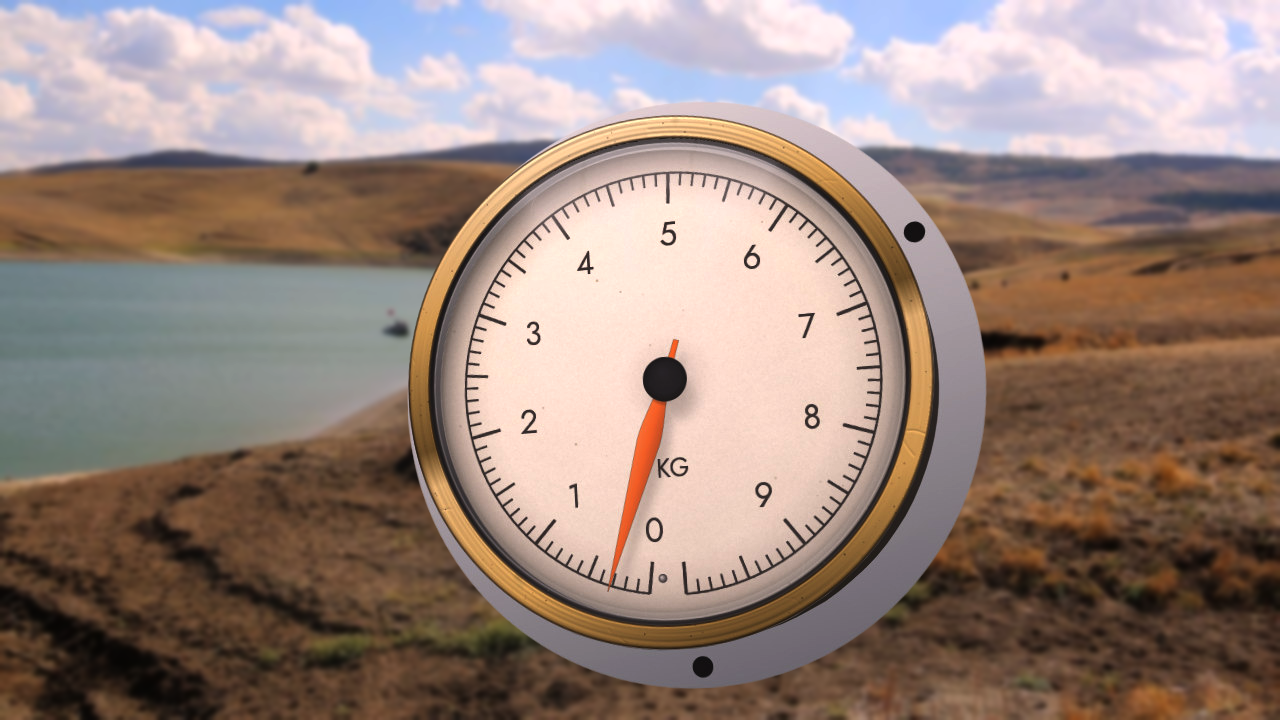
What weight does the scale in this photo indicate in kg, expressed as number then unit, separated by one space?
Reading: 0.3 kg
